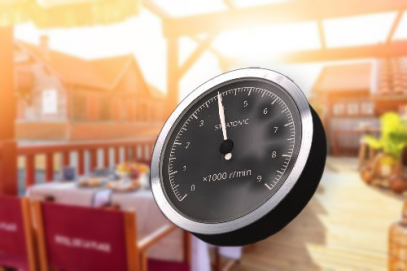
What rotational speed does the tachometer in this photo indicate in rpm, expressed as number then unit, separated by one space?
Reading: 4000 rpm
